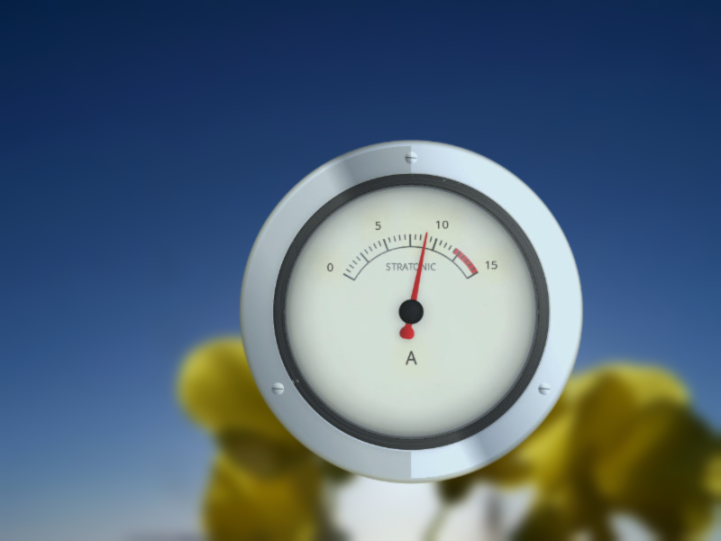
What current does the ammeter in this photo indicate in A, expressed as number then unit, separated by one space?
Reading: 9 A
